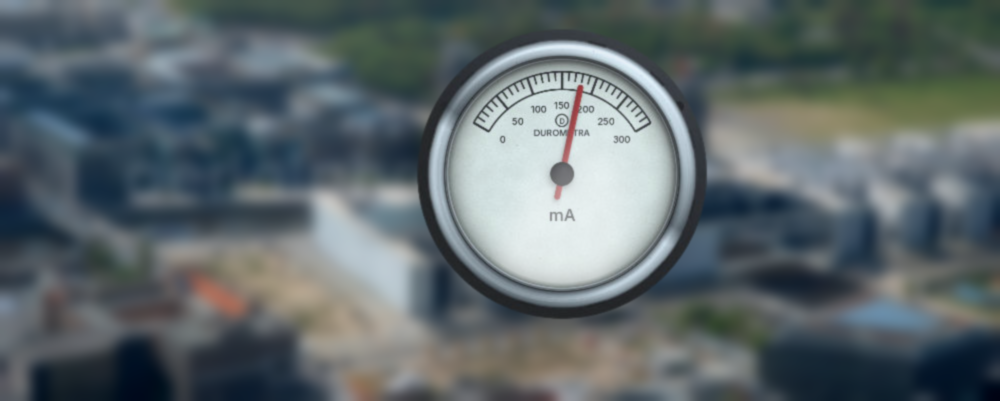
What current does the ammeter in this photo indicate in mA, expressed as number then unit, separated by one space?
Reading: 180 mA
